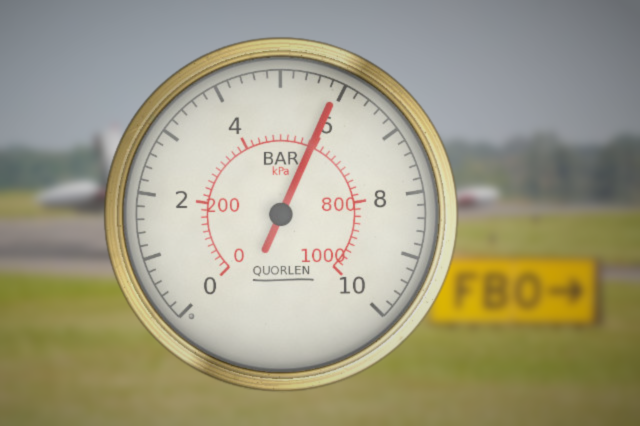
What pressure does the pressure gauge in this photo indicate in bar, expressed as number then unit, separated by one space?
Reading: 5.9 bar
